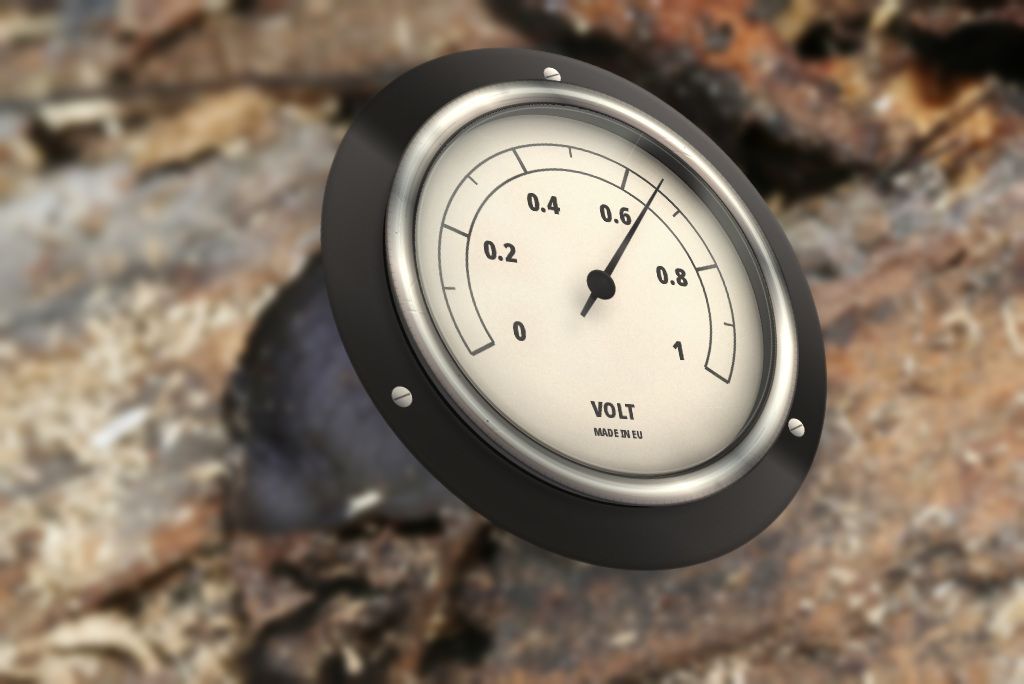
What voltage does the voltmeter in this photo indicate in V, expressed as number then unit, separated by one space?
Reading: 0.65 V
